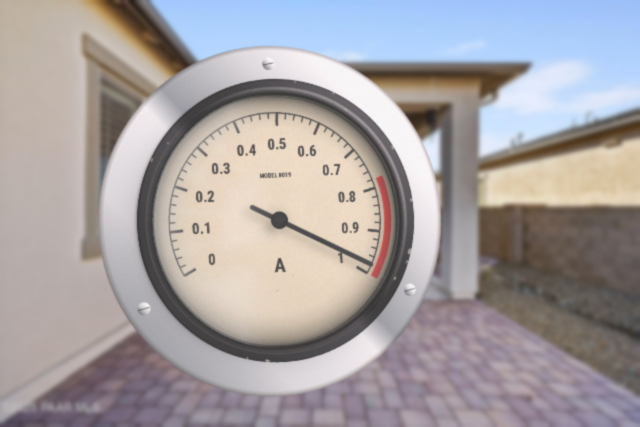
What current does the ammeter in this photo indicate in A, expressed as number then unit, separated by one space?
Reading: 0.98 A
